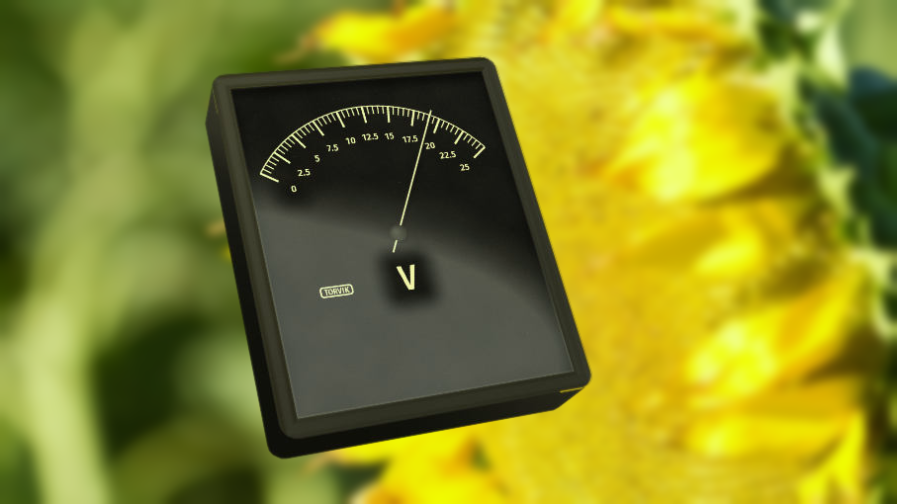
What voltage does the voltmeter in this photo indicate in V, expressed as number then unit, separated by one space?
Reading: 19 V
